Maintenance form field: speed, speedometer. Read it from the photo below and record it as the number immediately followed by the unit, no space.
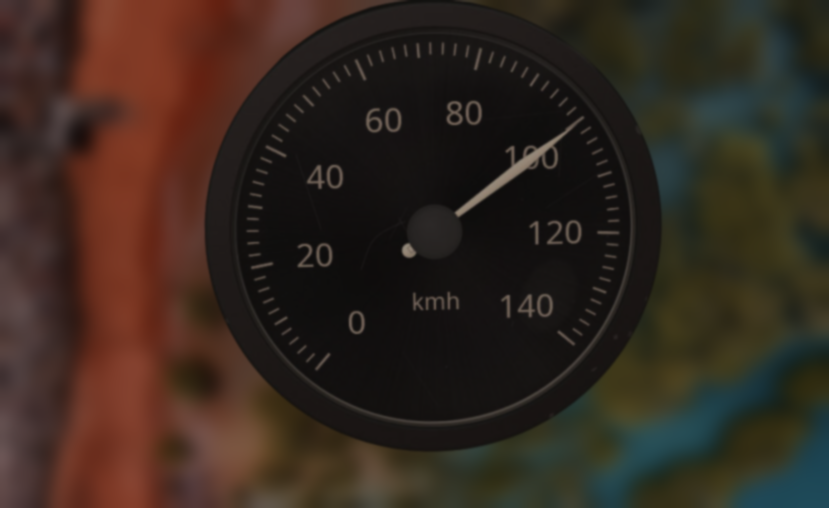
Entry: 100km/h
